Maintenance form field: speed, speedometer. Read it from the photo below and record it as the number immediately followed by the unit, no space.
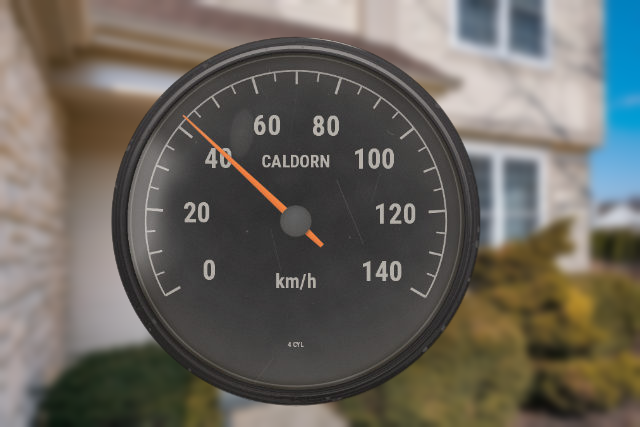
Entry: 42.5km/h
